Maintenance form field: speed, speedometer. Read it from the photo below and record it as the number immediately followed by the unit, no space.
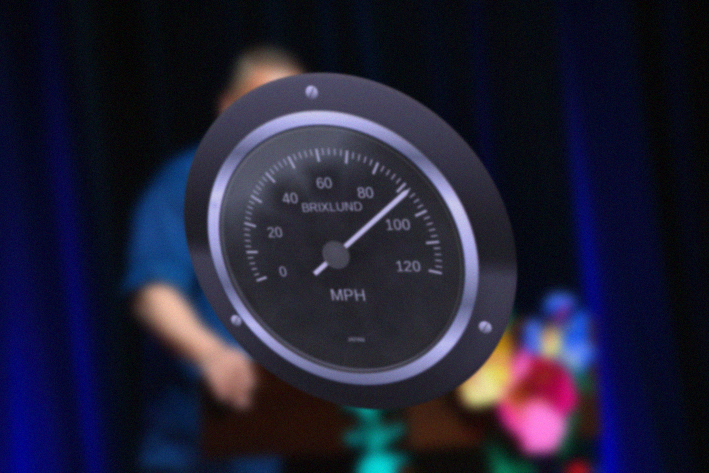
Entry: 92mph
